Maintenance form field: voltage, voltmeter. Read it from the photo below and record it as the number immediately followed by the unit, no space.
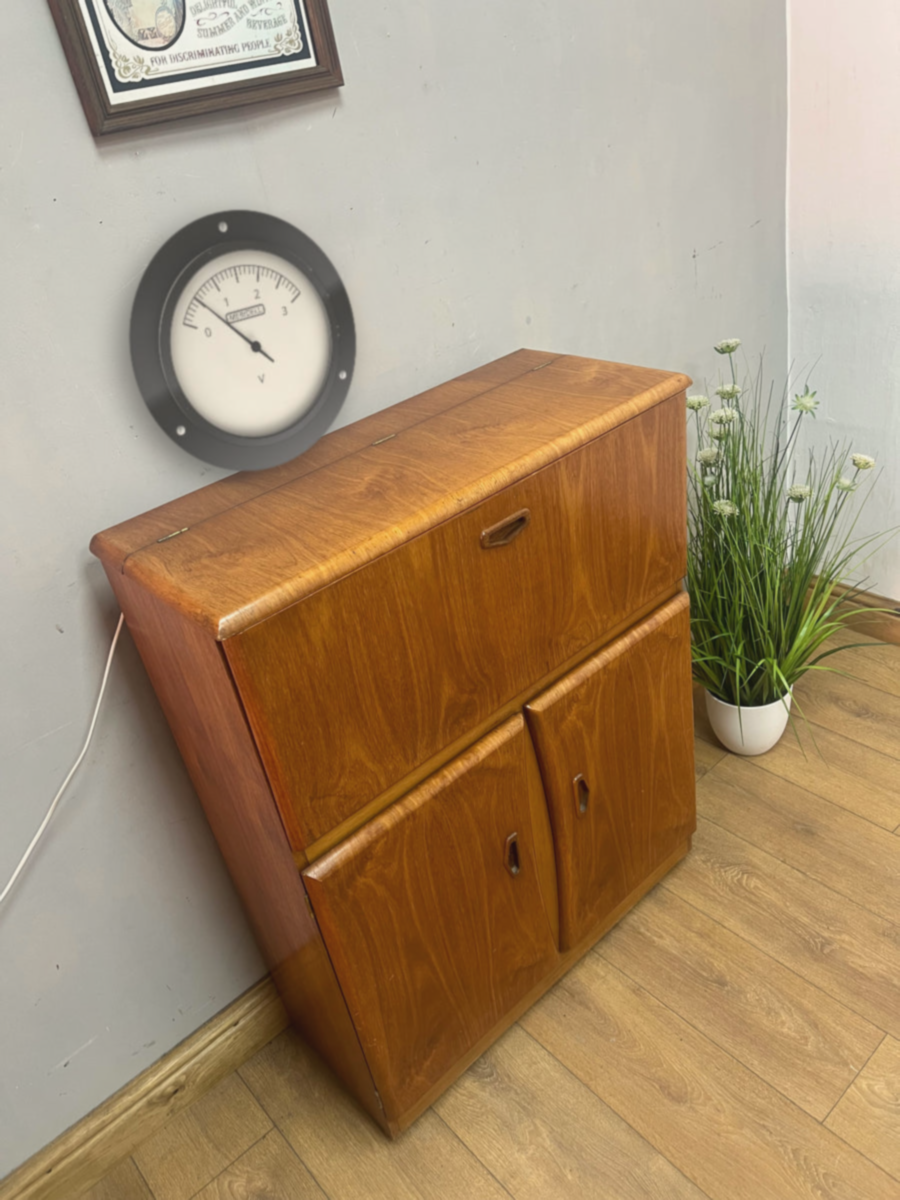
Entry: 0.5V
